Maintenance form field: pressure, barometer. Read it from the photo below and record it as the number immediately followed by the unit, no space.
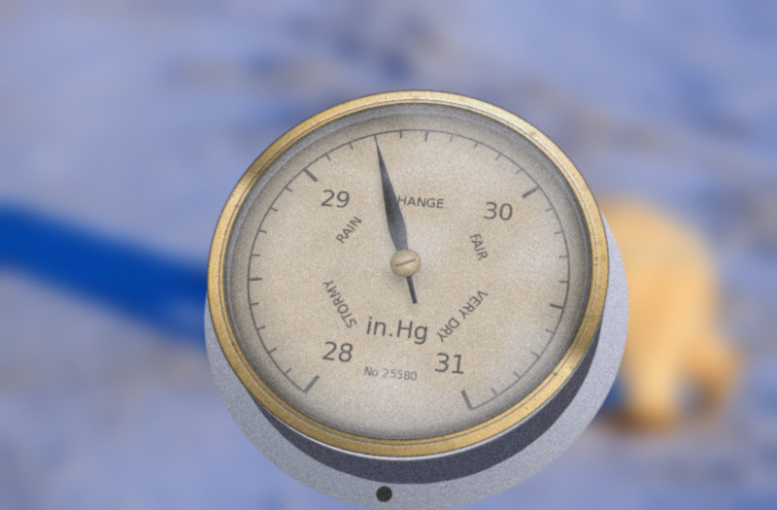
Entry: 29.3inHg
